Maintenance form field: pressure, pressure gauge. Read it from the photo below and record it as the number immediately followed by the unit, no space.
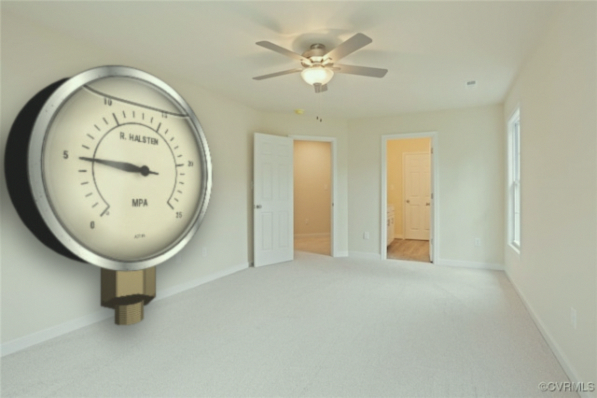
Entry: 5MPa
